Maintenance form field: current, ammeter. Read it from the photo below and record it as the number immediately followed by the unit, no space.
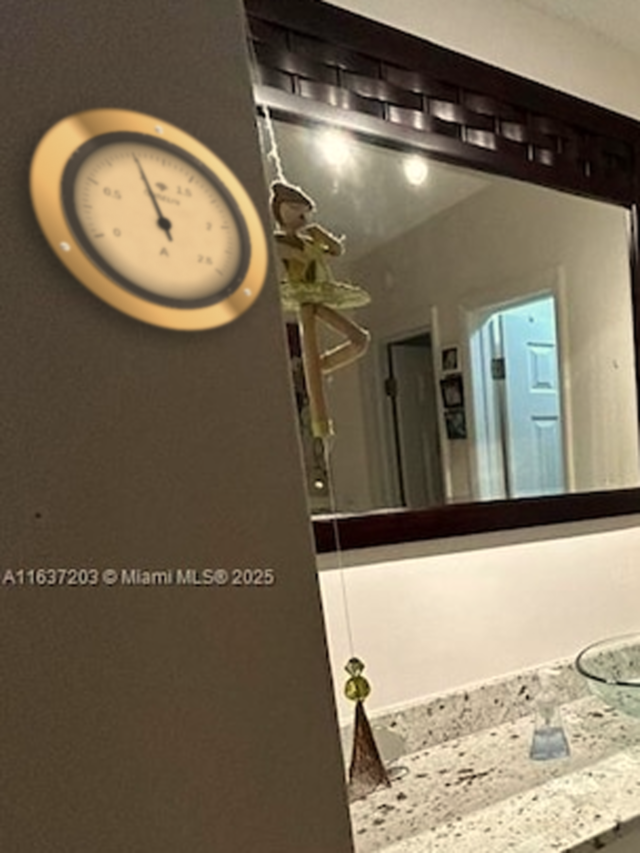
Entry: 1A
